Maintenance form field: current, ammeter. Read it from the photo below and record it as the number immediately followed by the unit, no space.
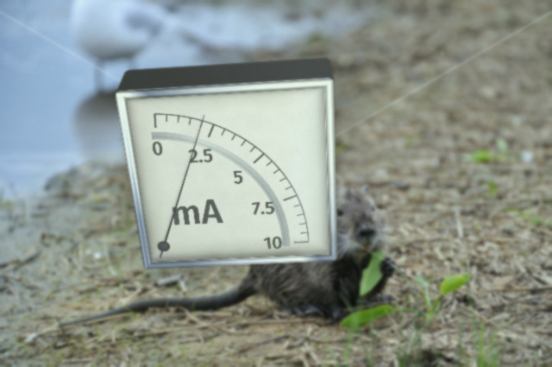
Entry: 2mA
